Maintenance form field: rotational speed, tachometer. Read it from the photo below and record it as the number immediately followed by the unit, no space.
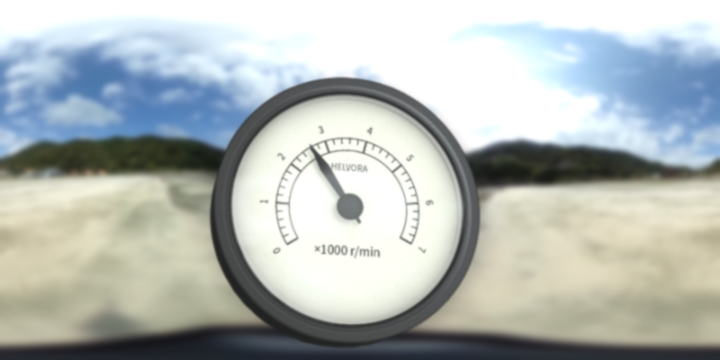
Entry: 2600rpm
